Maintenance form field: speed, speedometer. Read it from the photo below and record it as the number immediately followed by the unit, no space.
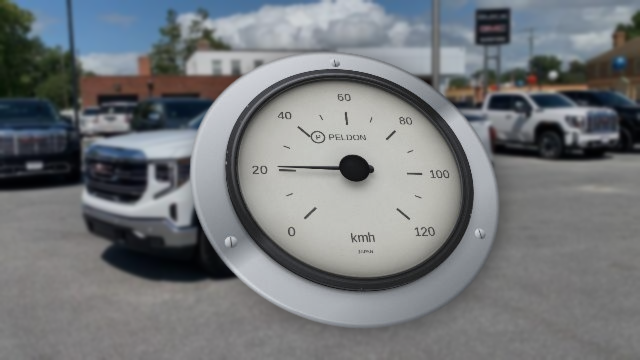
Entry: 20km/h
